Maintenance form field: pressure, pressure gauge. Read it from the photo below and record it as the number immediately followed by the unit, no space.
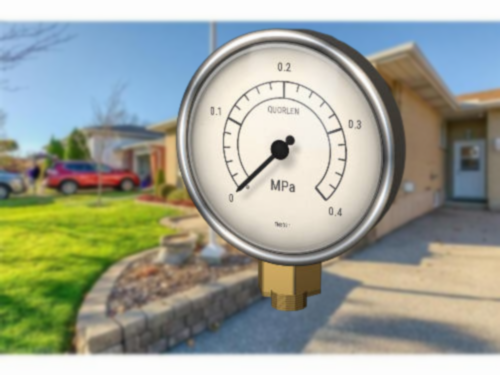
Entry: 0MPa
